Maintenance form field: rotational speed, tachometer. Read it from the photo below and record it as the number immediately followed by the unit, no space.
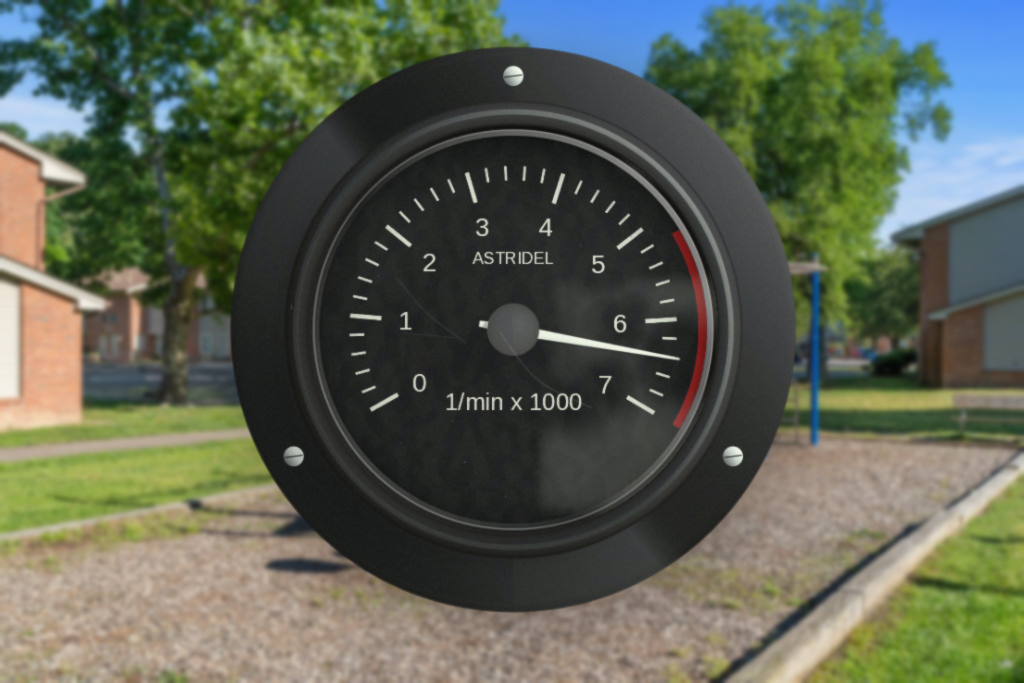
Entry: 6400rpm
